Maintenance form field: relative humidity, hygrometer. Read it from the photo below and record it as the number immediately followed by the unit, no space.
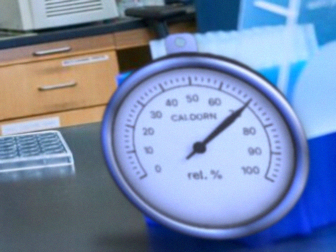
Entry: 70%
